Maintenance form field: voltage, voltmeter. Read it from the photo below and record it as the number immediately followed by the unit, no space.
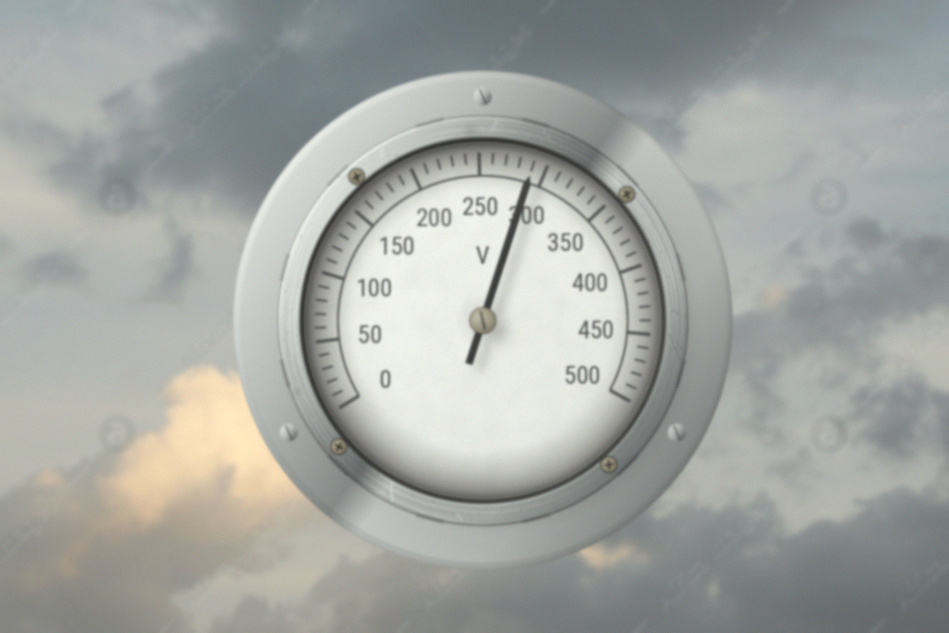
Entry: 290V
